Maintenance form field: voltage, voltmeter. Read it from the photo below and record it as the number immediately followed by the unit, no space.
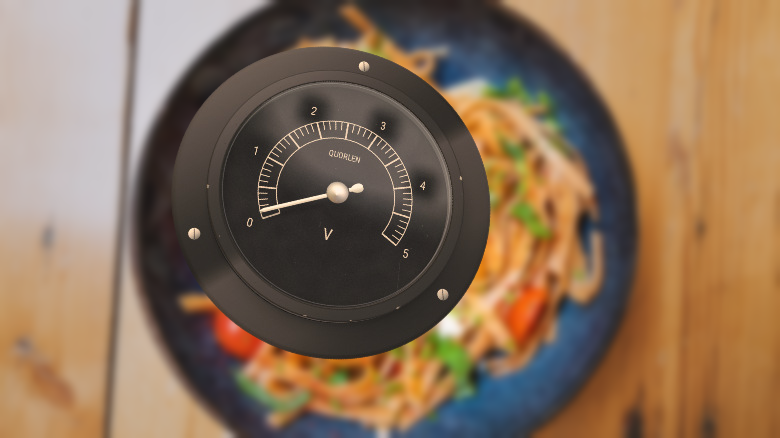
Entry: 0.1V
